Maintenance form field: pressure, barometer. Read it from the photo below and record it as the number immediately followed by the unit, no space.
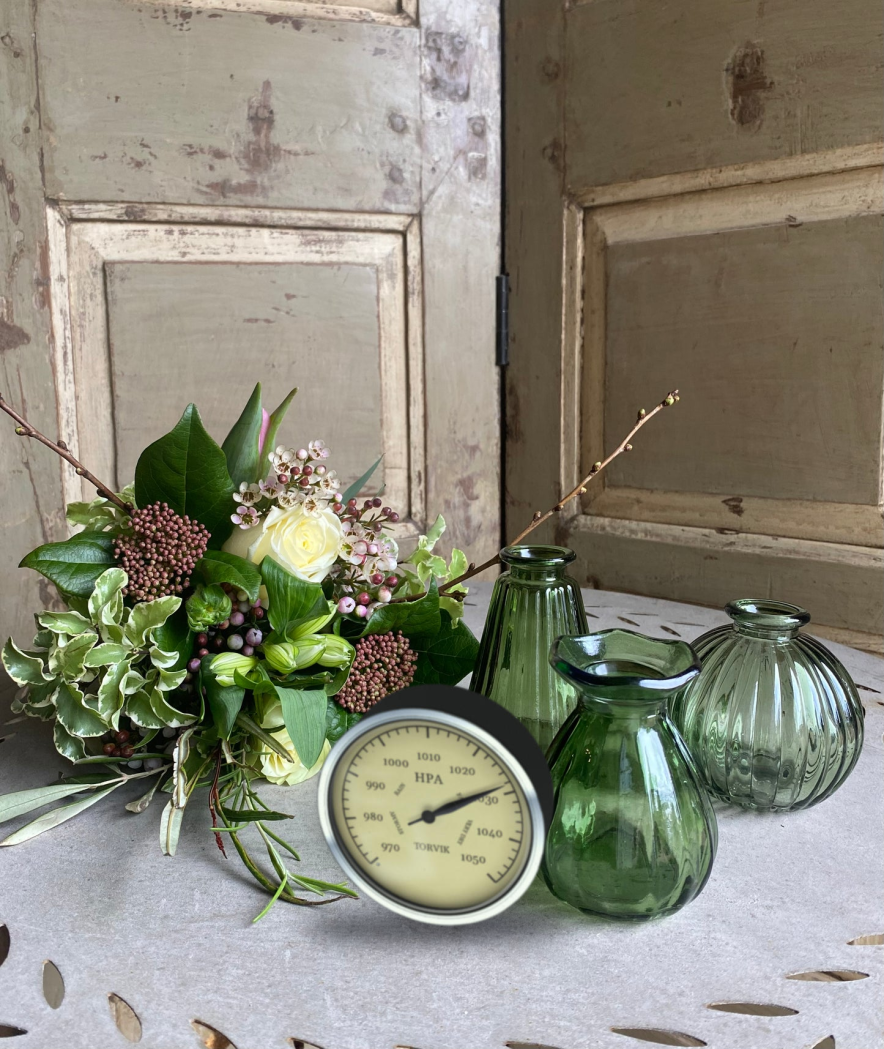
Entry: 1028hPa
